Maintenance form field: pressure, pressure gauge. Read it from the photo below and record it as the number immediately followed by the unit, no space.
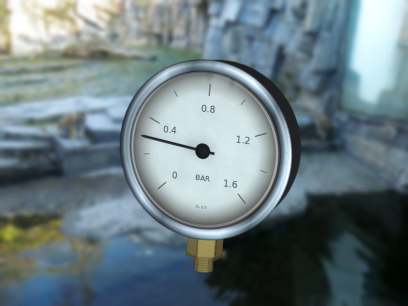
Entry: 0.3bar
